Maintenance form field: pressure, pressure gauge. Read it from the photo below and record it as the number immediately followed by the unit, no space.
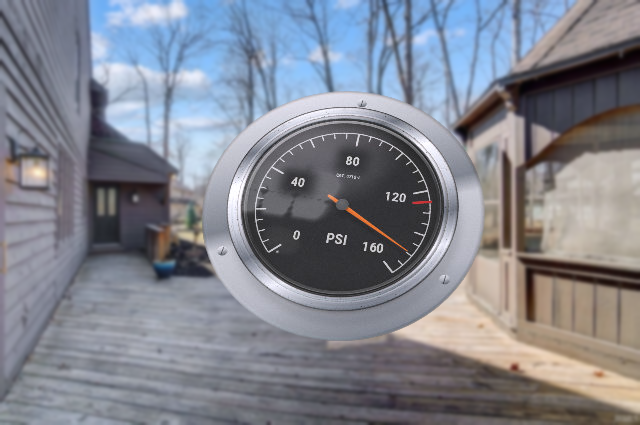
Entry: 150psi
